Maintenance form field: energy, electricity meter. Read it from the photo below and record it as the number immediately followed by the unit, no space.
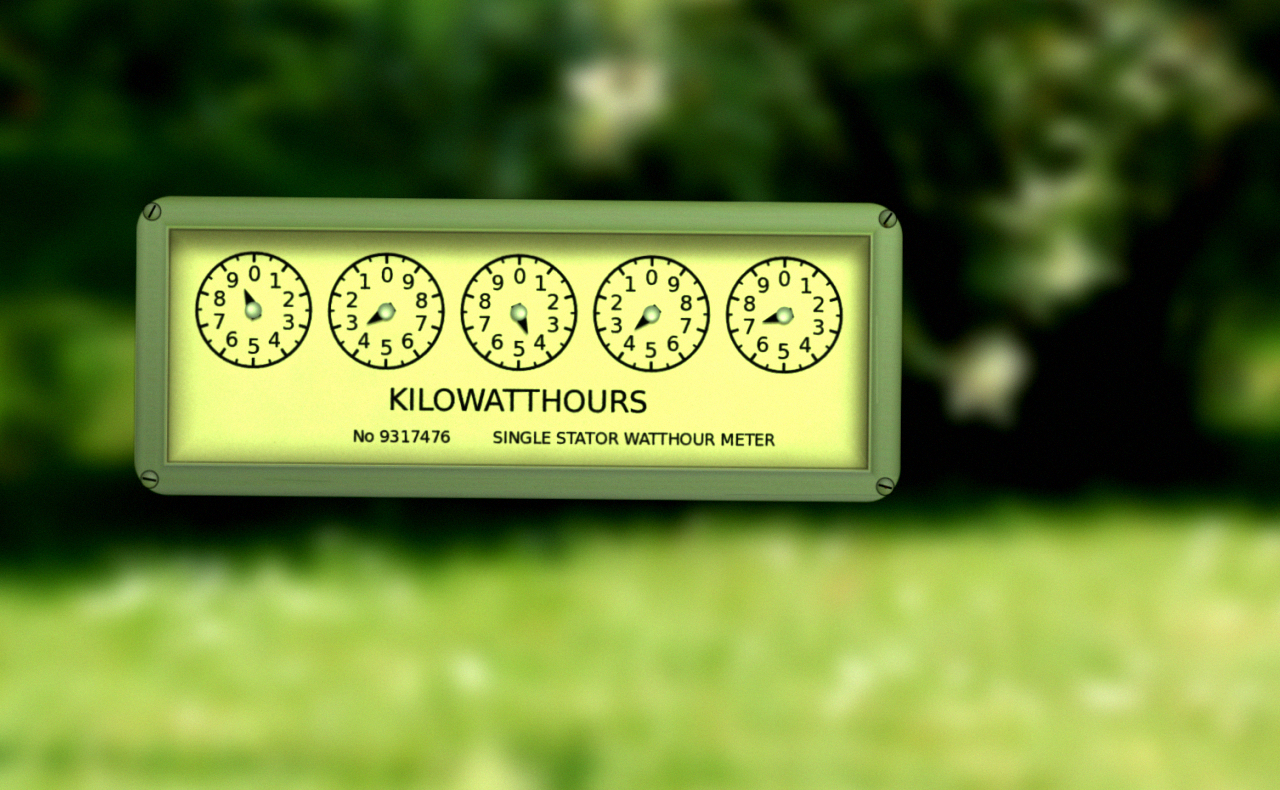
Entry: 93437kWh
